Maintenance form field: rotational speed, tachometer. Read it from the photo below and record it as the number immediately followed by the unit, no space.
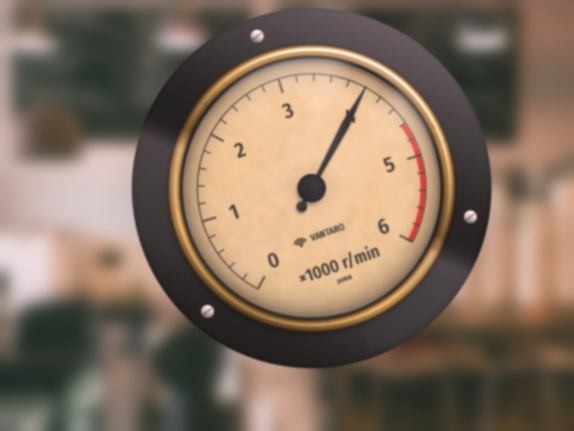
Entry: 4000rpm
